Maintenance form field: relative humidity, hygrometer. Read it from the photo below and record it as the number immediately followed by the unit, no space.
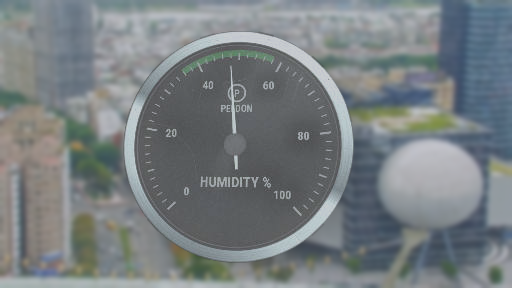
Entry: 48%
